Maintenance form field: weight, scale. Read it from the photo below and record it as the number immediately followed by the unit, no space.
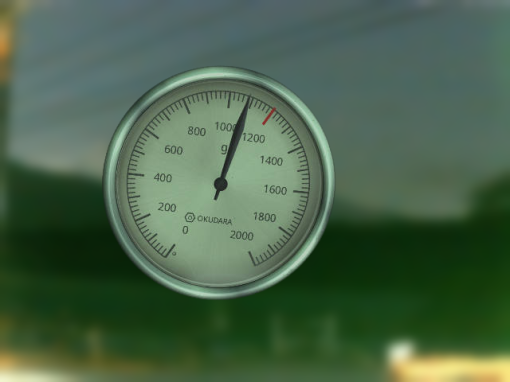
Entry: 1080g
